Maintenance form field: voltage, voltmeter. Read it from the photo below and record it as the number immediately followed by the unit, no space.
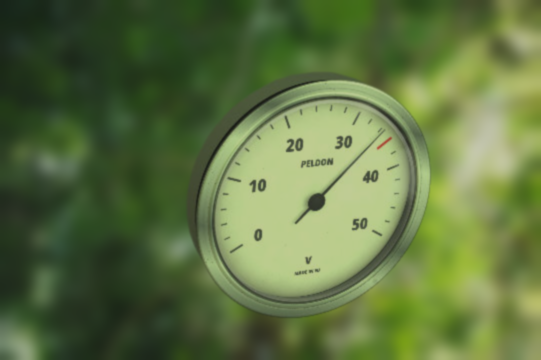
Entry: 34V
